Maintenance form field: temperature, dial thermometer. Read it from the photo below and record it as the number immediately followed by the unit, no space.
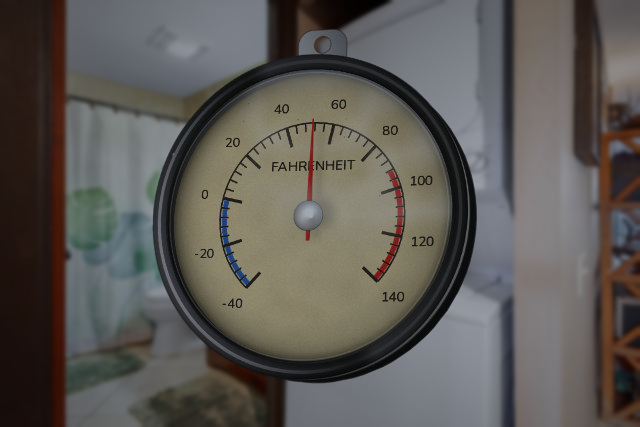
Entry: 52°F
